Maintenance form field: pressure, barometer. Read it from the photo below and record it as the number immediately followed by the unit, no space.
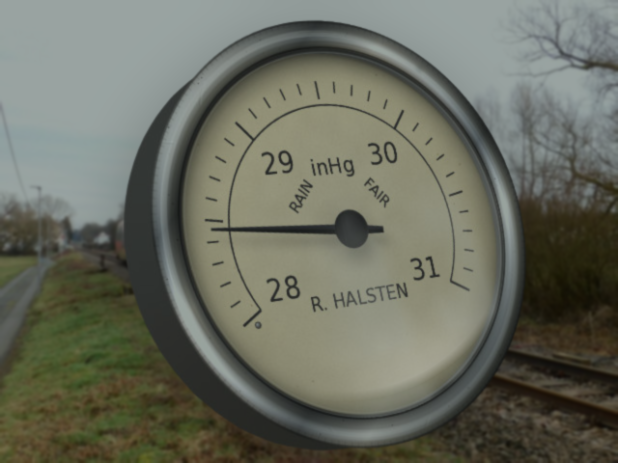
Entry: 28.45inHg
